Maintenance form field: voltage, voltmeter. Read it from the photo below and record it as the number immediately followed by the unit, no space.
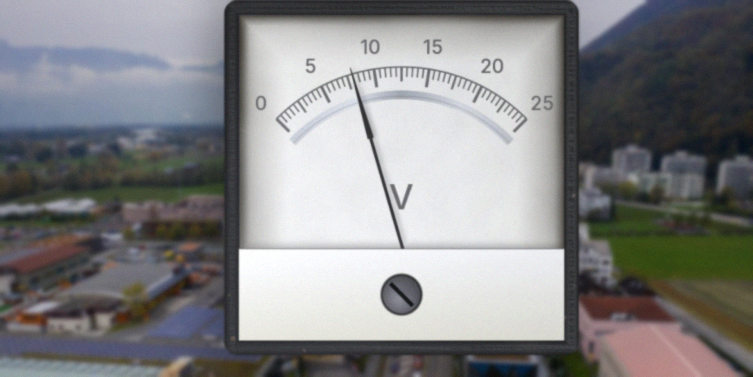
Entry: 8V
